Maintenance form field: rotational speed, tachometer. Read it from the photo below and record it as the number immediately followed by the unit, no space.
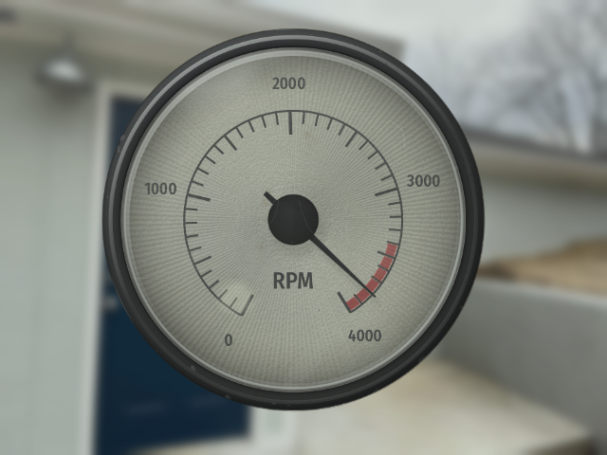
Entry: 3800rpm
